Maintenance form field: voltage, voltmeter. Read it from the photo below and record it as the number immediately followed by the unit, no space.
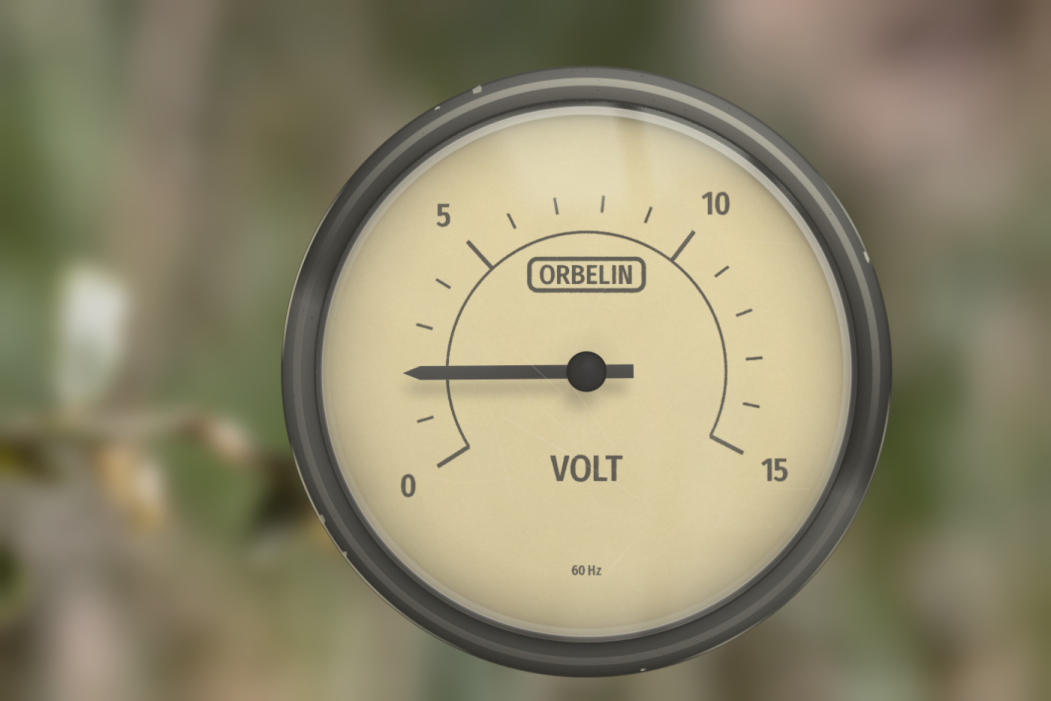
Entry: 2V
